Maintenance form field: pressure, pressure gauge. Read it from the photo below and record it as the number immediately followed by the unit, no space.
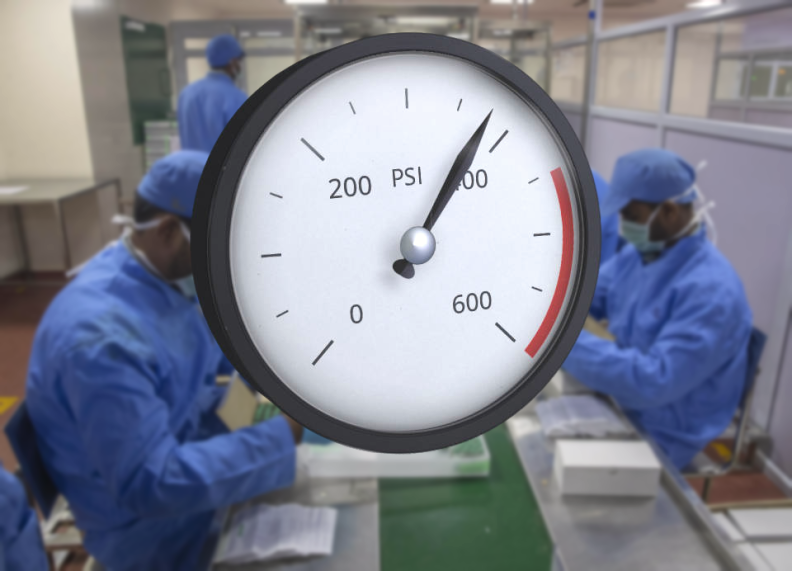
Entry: 375psi
